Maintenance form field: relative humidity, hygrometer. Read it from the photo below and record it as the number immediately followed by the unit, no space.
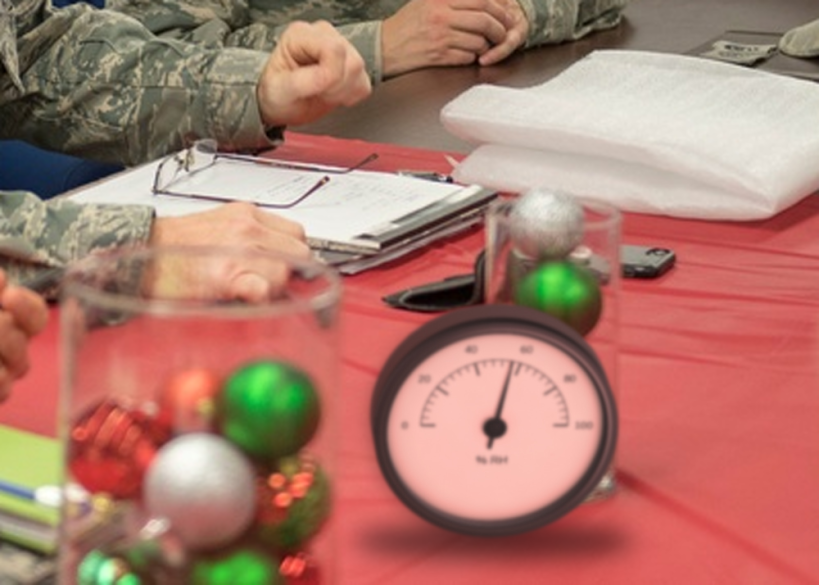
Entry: 56%
